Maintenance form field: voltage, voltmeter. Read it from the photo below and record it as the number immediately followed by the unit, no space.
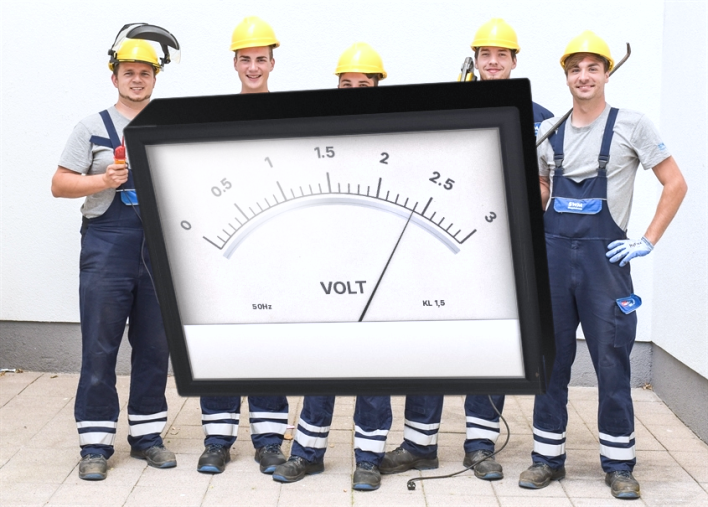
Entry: 2.4V
